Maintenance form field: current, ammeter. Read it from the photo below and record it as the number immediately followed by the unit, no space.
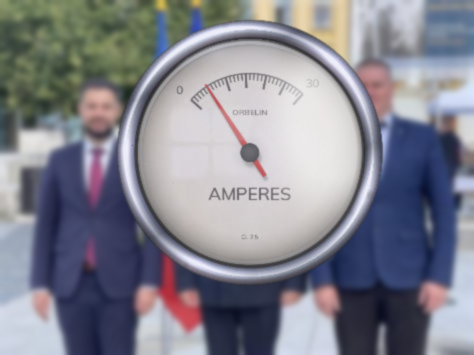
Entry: 5A
